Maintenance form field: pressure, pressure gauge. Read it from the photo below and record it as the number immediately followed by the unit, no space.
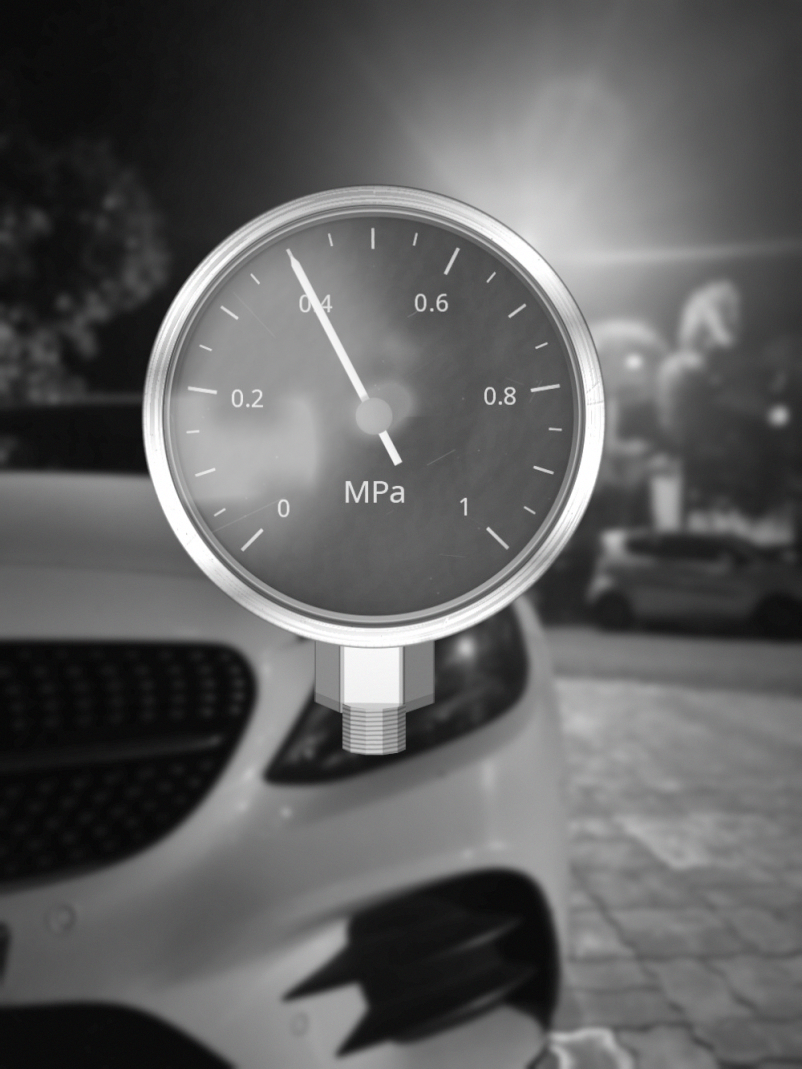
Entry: 0.4MPa
